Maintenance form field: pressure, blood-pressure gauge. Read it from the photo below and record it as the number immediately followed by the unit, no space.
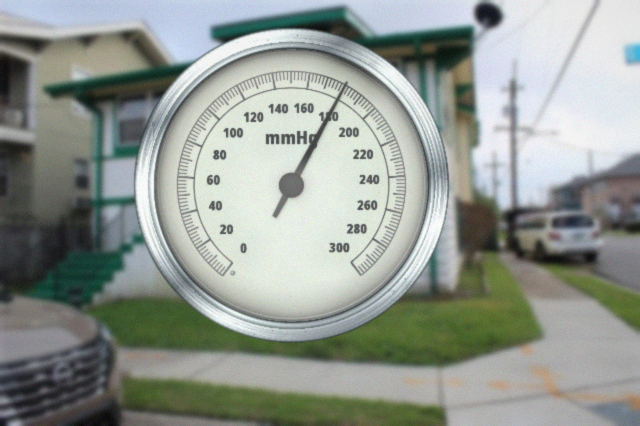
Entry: 180mmHg
